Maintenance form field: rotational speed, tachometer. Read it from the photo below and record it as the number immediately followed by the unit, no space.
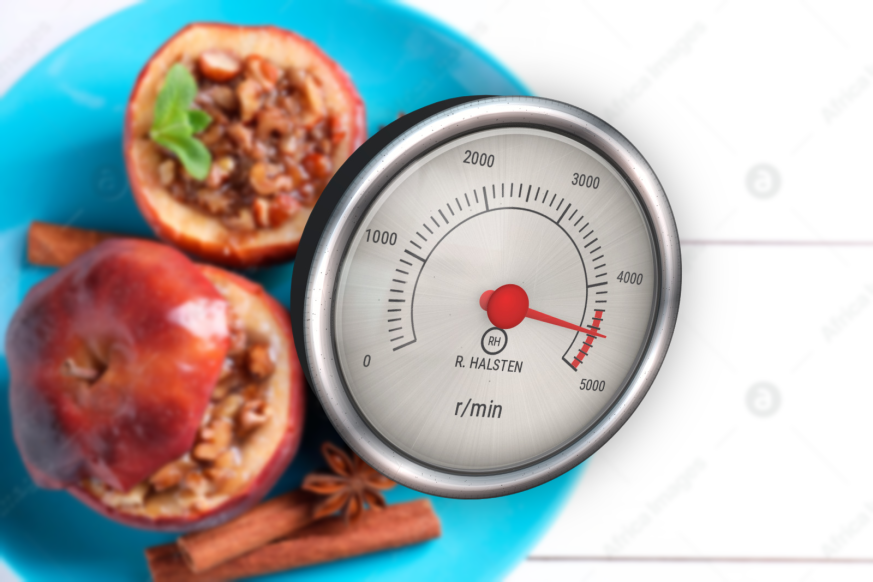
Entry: 4550rpm
